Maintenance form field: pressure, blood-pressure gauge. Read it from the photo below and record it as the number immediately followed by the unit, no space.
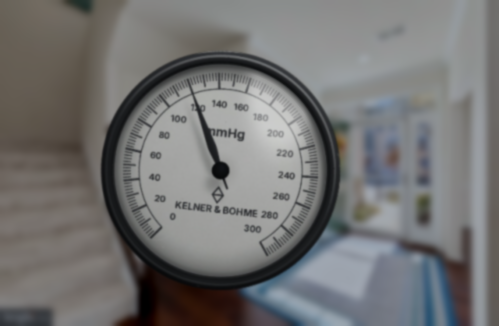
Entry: 120mmHg
